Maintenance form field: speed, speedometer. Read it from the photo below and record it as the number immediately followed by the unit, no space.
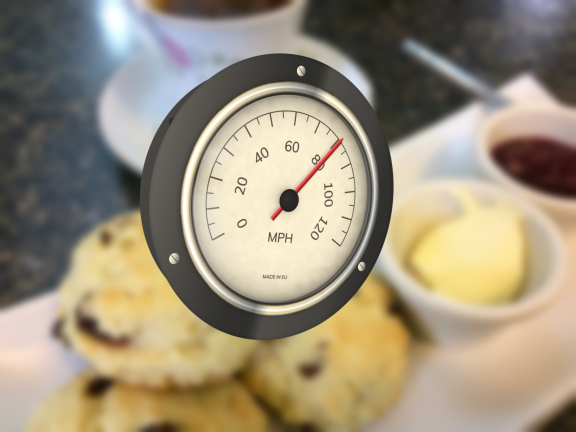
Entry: 80mph
